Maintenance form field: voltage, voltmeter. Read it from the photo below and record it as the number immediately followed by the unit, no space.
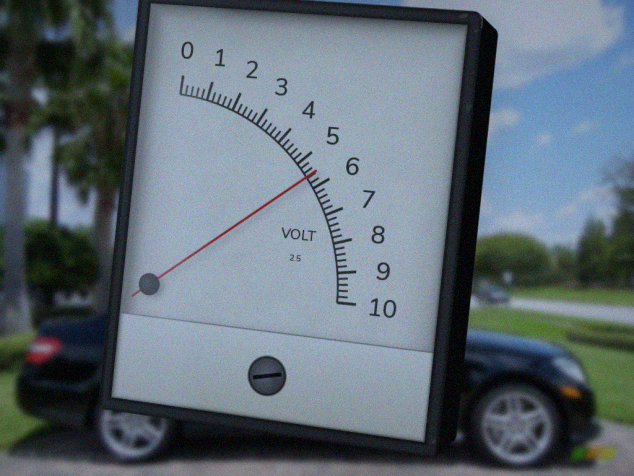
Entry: 5.6V
